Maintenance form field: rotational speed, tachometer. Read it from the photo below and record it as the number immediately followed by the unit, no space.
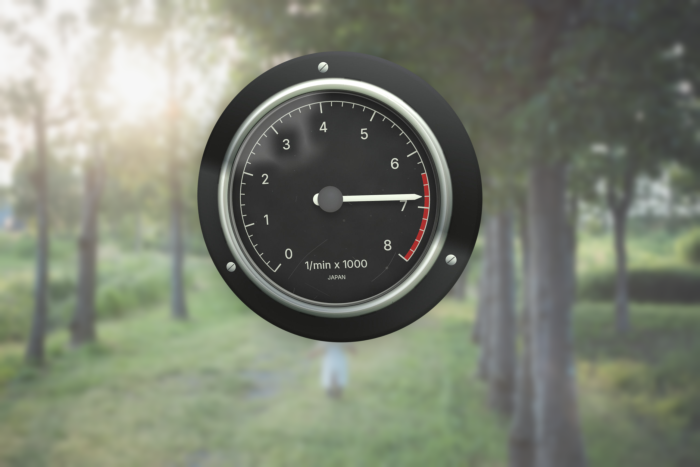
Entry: 6800rpm
